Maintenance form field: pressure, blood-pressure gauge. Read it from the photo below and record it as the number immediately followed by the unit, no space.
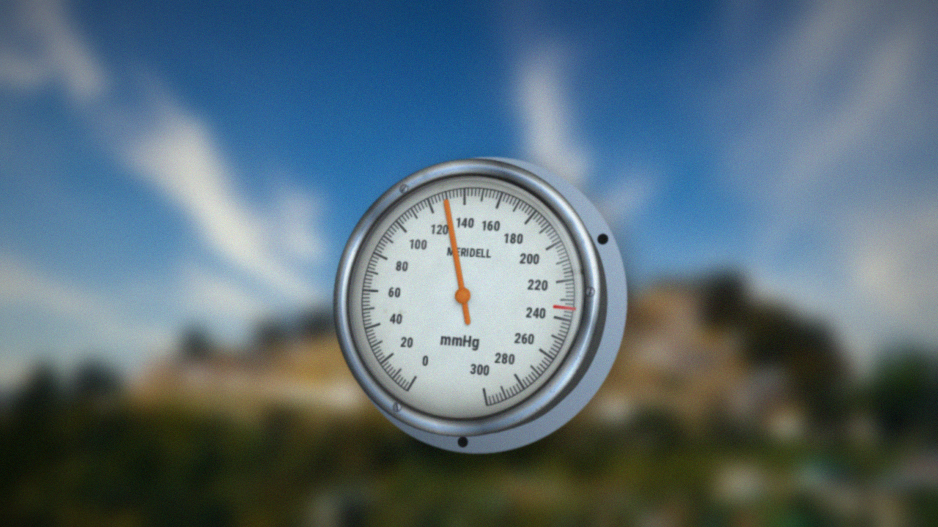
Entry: 130mmHg
